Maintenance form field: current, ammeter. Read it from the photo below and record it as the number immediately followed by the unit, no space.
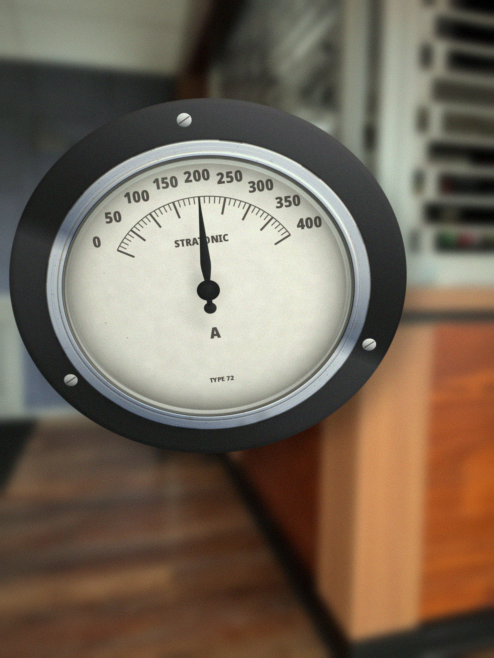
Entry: 200A
